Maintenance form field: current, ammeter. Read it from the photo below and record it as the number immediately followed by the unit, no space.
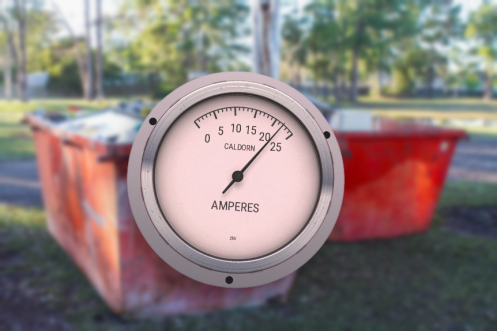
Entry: 22A
